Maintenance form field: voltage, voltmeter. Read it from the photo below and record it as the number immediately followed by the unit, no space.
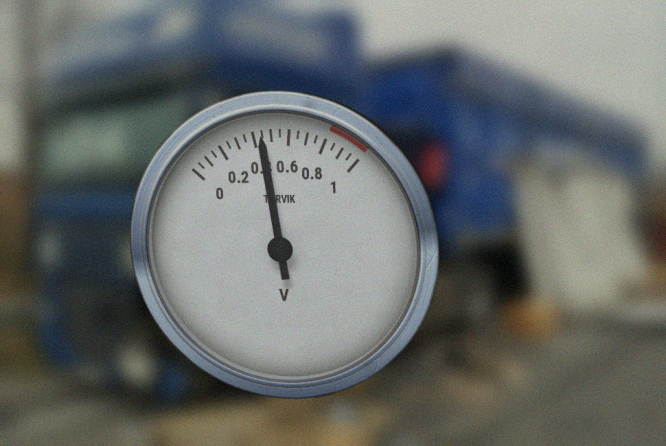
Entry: 0.45V
